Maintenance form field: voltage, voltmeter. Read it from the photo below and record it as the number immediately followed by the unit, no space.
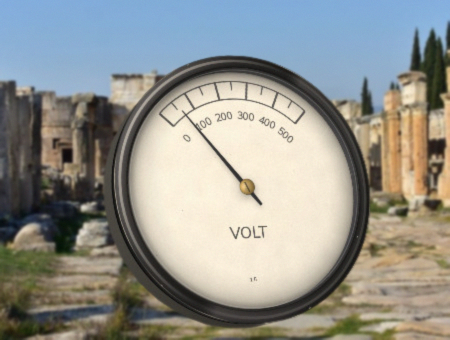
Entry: 50V
